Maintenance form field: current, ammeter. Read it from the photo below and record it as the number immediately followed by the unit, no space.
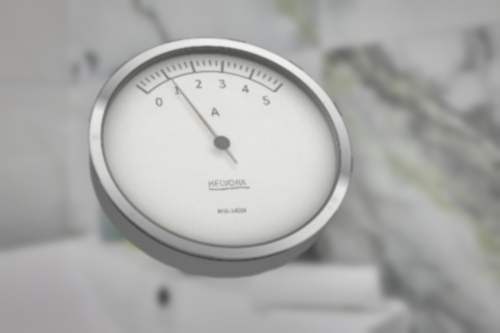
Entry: 1A
